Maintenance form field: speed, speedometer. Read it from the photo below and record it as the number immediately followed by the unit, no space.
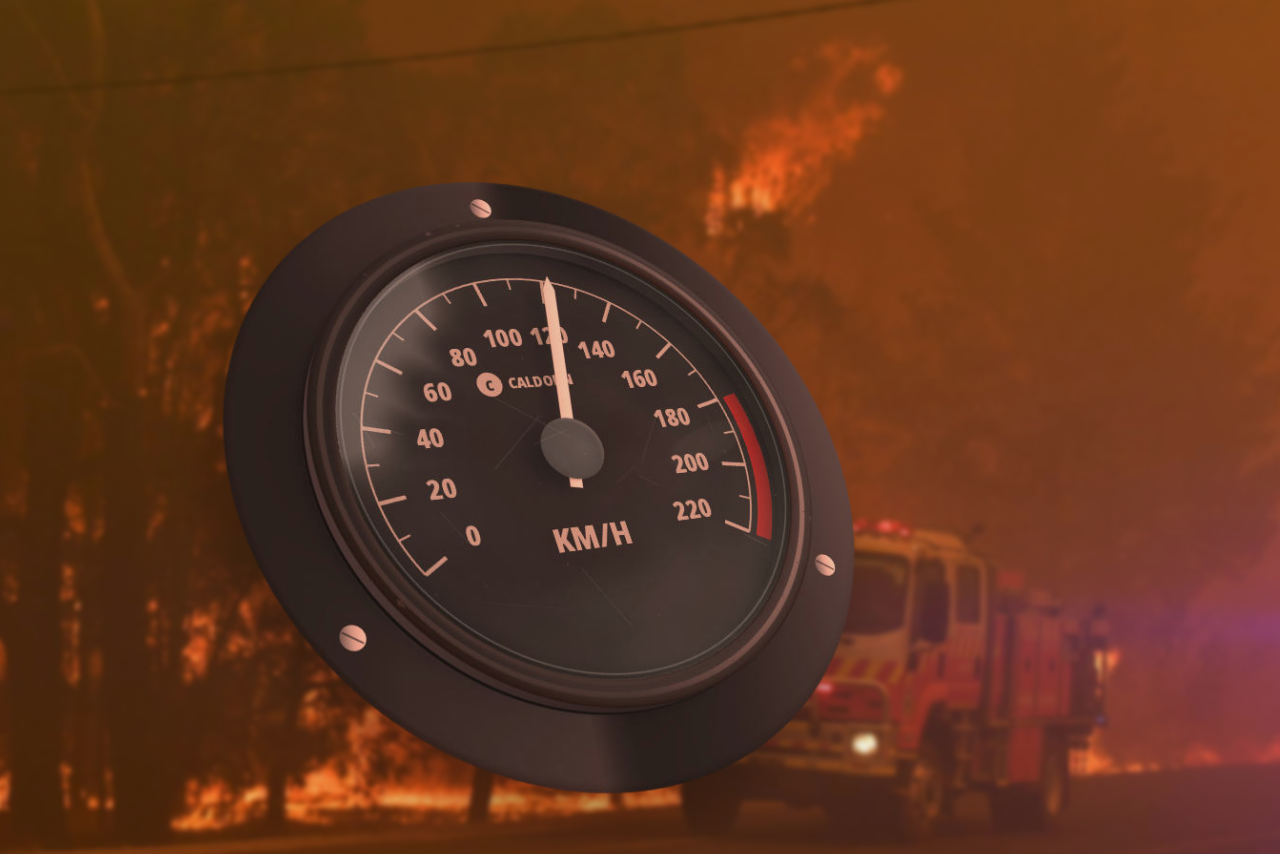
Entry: 120km/h
